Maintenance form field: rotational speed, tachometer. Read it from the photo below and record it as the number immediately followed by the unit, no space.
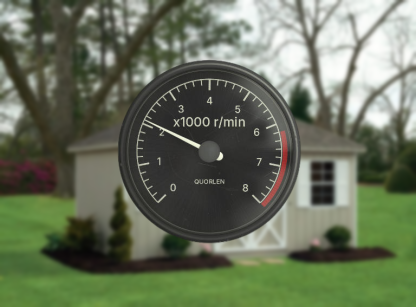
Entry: 2100rpm
